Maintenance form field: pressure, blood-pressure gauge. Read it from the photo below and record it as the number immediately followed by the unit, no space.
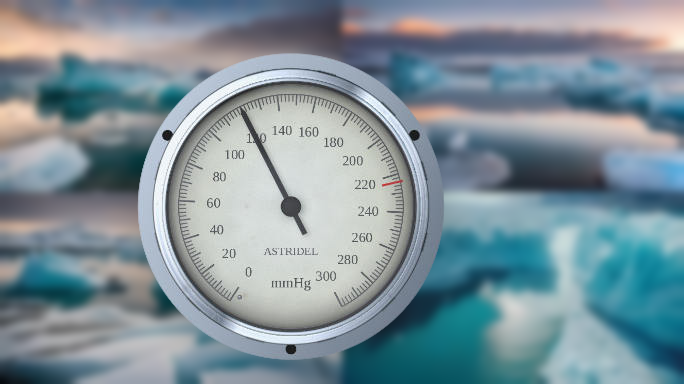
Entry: 120mmHg
